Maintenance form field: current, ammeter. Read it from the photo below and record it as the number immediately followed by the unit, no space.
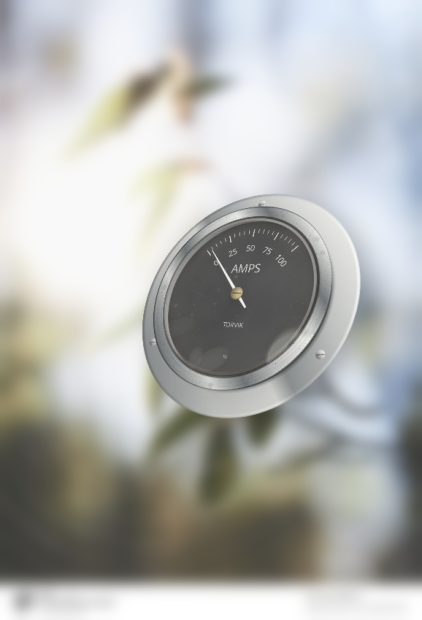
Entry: 5A
